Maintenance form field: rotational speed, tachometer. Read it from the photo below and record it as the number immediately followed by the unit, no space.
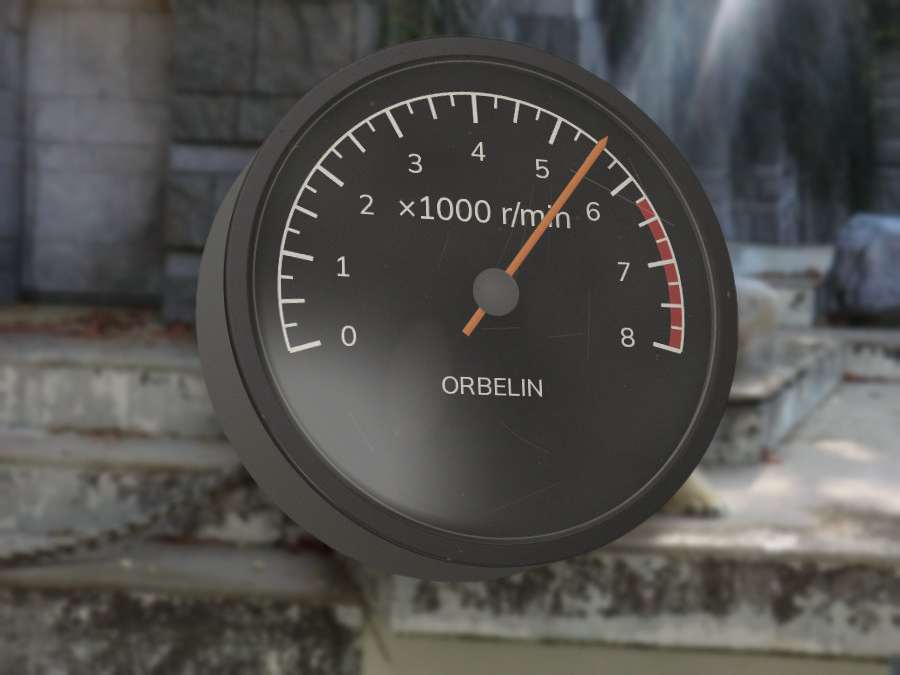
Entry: 5500rpm
